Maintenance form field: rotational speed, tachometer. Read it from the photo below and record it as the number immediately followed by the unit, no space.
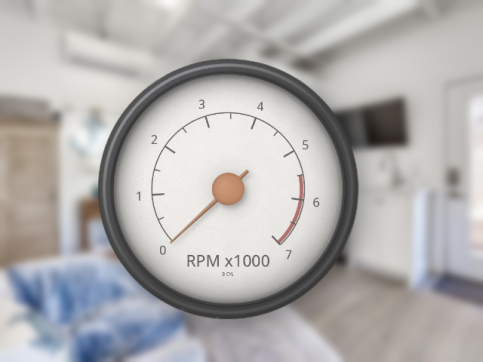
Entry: 0rpm
